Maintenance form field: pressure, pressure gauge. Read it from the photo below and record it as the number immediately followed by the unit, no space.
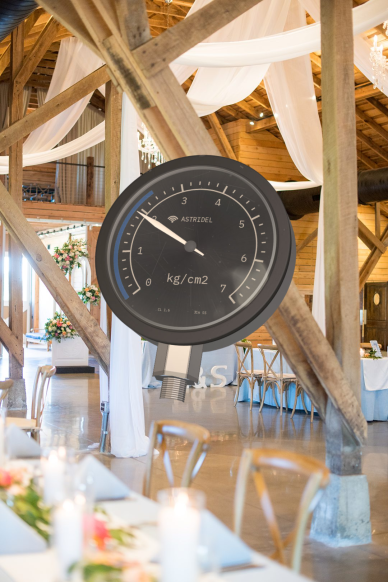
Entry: 1.9kg/cm²
